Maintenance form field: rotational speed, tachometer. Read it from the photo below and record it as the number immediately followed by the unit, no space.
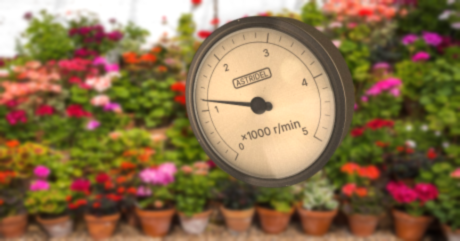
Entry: 1200rpm
